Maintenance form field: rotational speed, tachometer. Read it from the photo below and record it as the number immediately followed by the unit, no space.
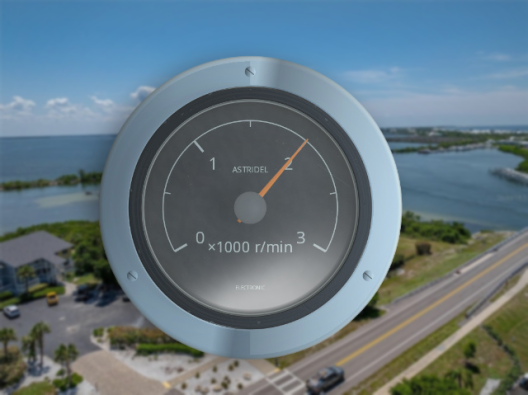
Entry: 2000rpm
